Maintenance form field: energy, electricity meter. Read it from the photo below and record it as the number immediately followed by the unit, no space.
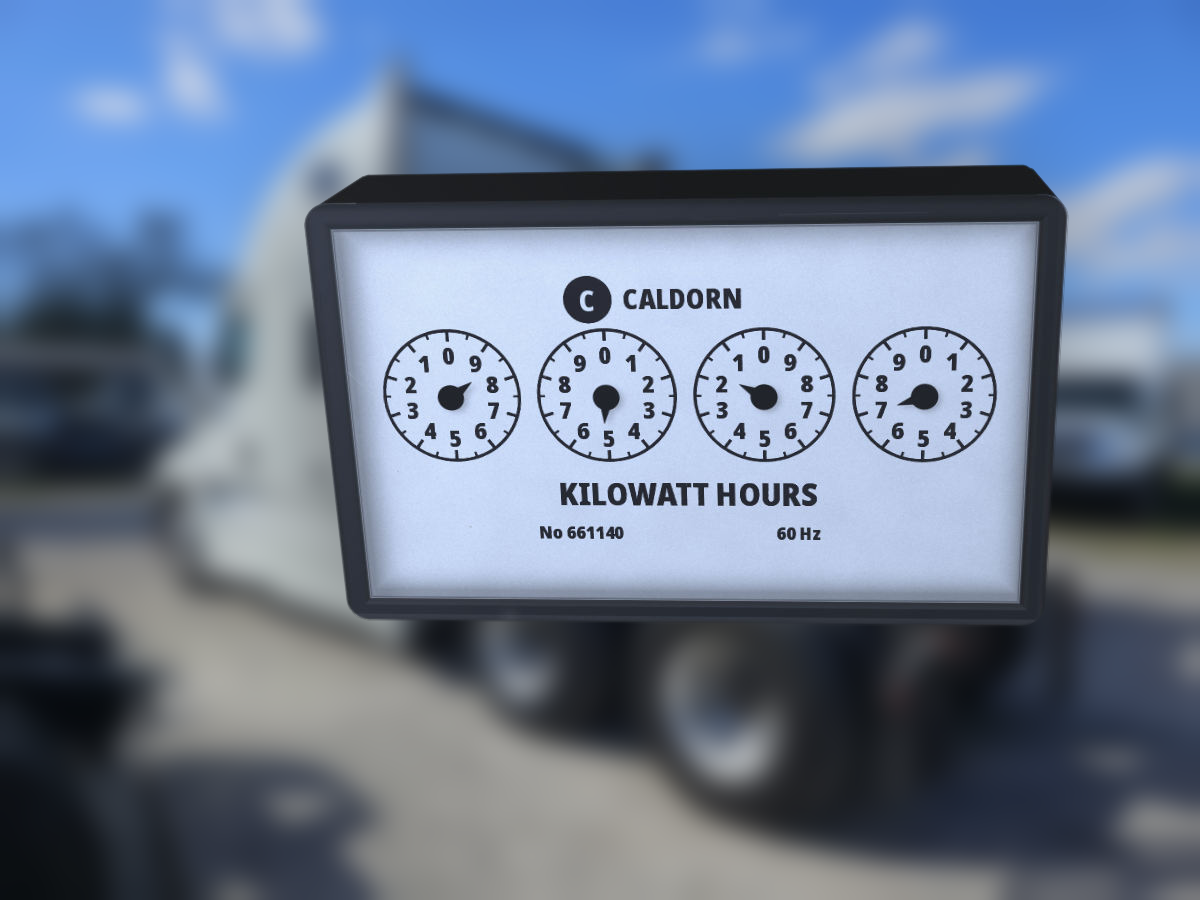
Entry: 8517kWh
